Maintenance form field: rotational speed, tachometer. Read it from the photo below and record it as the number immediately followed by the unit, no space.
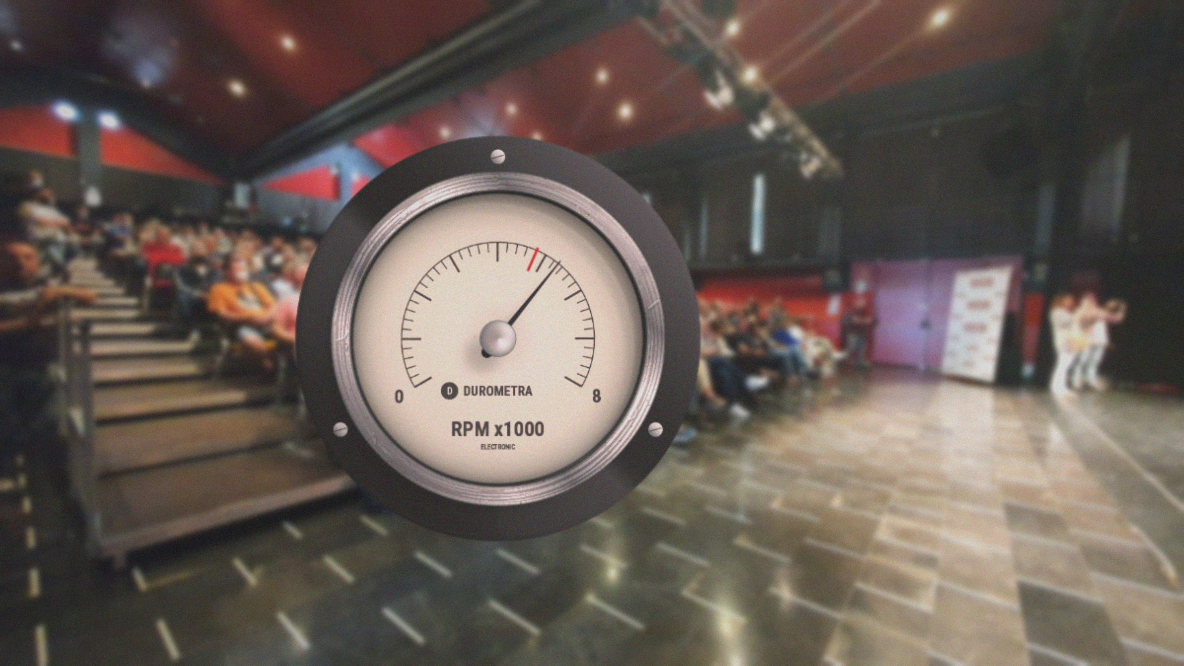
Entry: 5300rpm
